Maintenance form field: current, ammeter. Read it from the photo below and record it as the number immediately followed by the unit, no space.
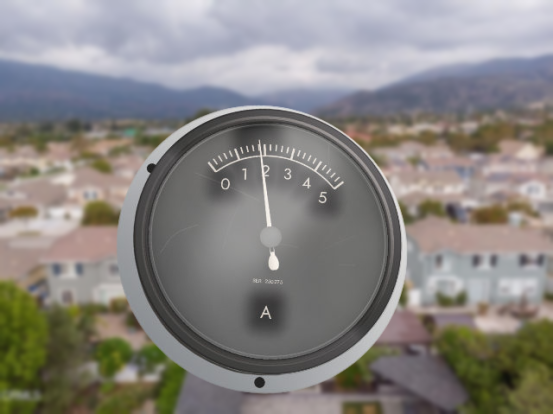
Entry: 1.8A
